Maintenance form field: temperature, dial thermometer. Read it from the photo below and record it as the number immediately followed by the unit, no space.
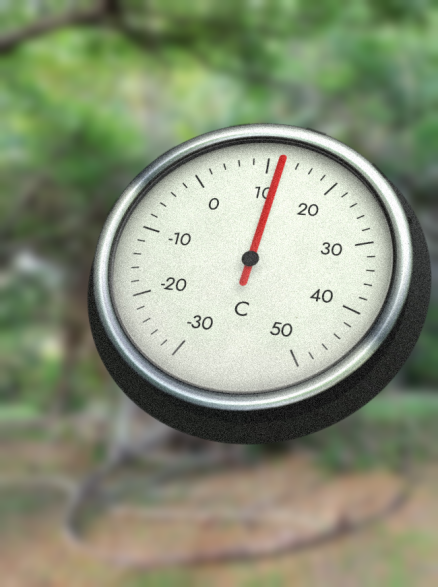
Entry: 12°C
